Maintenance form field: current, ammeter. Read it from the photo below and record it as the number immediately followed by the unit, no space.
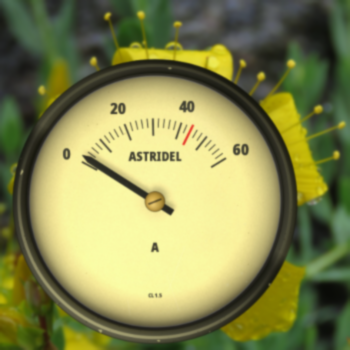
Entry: 2A
